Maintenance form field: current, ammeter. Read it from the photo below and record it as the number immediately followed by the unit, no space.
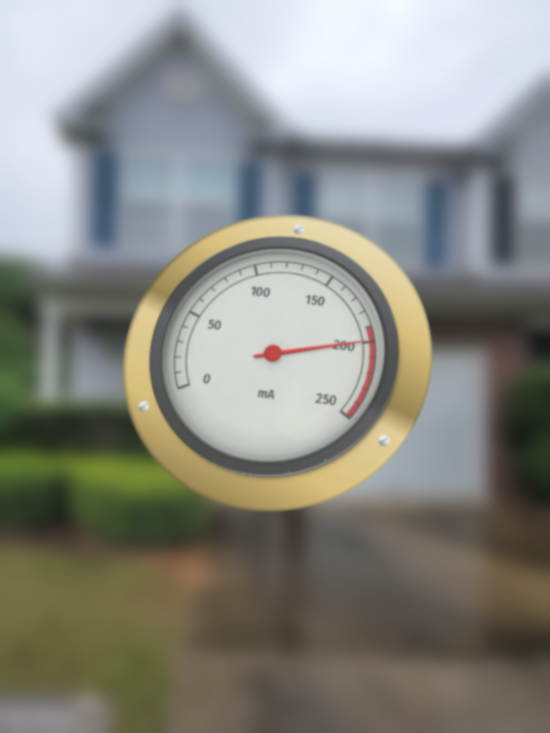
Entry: 200mA
